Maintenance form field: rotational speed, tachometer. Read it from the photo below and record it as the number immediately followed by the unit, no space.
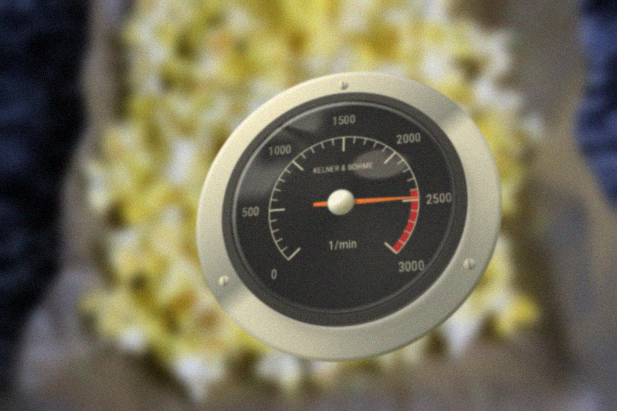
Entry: 2500rpm
